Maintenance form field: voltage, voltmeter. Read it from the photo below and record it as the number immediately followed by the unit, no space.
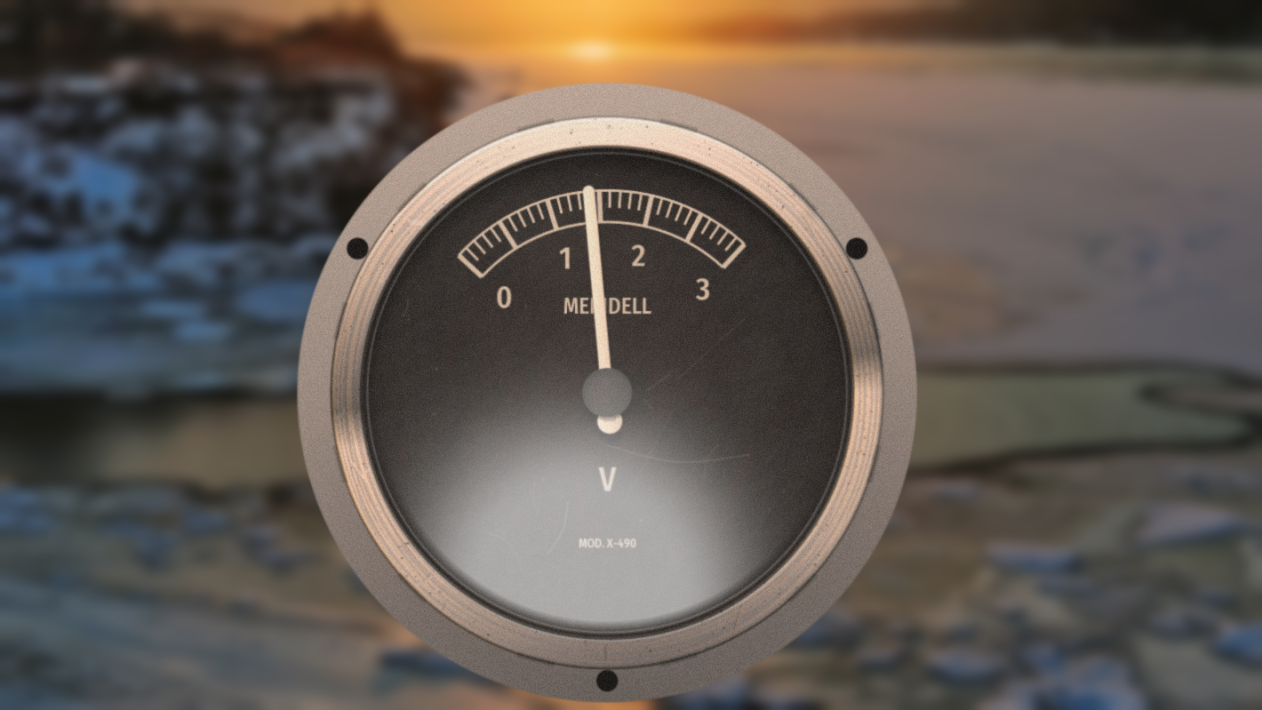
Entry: 1.4V
